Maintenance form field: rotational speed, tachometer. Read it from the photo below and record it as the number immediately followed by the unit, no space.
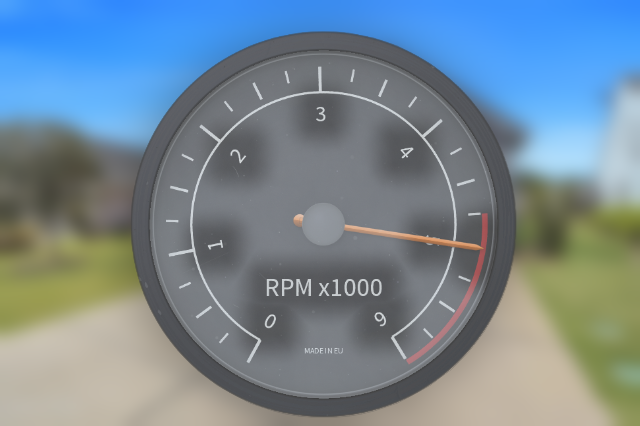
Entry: 5000rpm
